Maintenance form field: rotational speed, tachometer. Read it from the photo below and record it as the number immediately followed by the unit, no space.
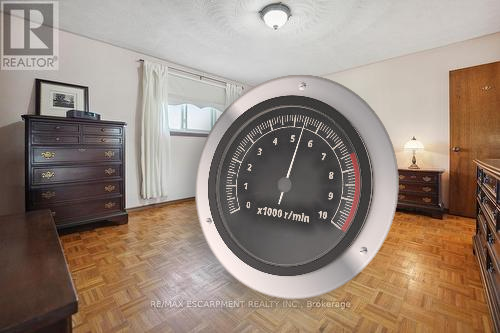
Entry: 5500rpm
